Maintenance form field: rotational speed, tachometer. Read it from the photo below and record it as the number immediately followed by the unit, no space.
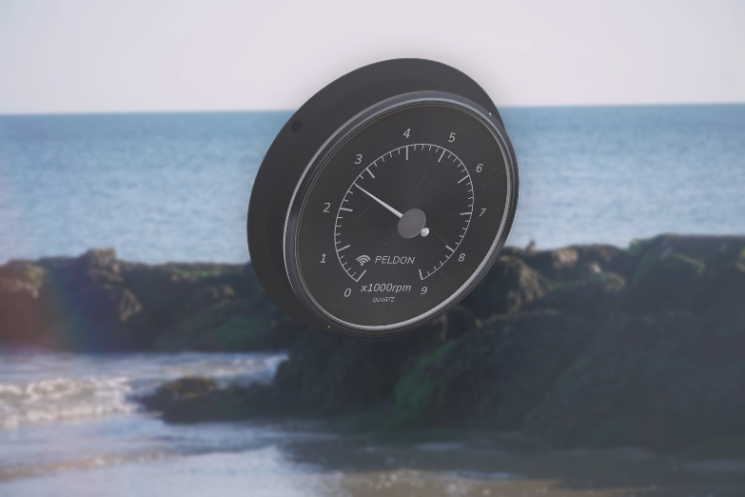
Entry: 2600rpm
